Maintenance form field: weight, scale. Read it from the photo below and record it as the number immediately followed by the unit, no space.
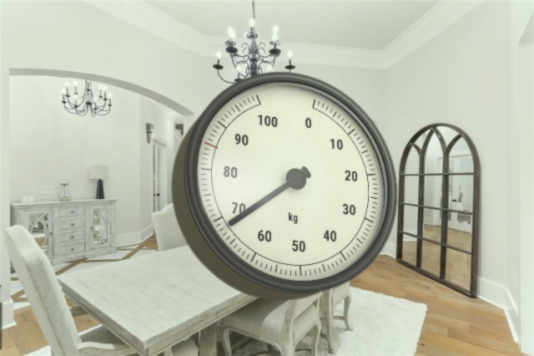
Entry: 68kg
